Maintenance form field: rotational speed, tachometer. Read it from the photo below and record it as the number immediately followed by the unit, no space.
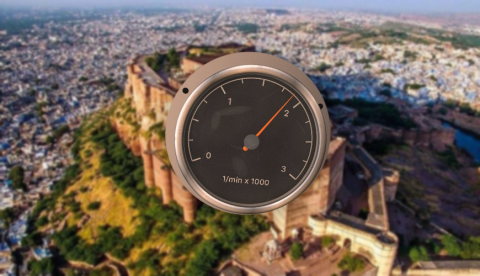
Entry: 1875rpm
